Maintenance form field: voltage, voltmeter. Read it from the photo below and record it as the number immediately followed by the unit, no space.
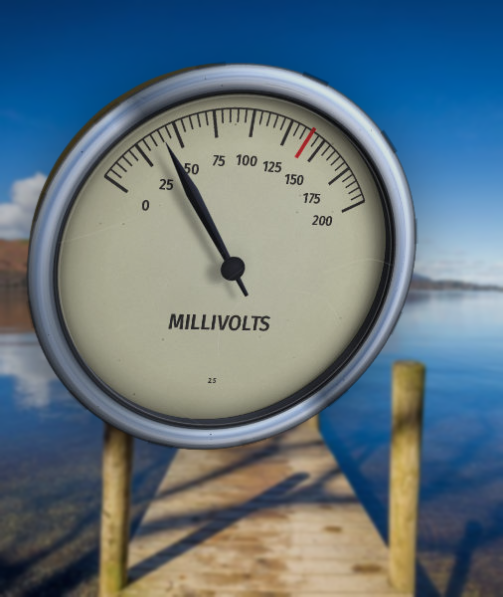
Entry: 40mV
